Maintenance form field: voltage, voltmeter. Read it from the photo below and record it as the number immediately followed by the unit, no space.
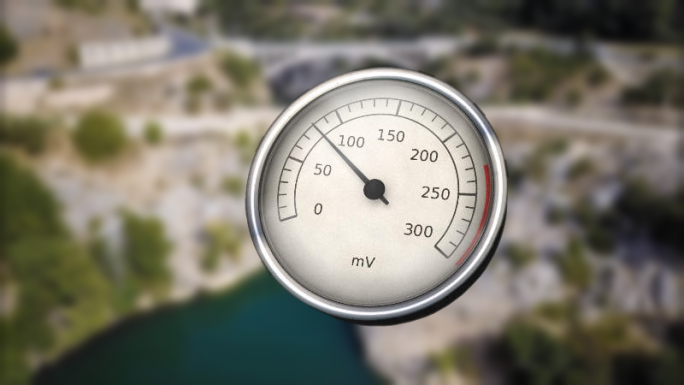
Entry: 80mV
